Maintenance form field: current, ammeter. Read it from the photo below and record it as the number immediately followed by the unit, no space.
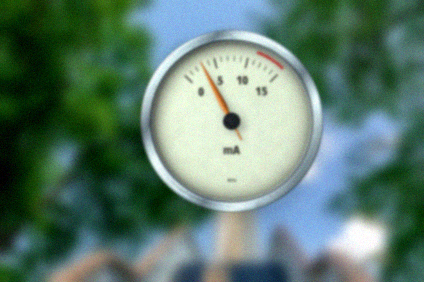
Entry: 3mA
